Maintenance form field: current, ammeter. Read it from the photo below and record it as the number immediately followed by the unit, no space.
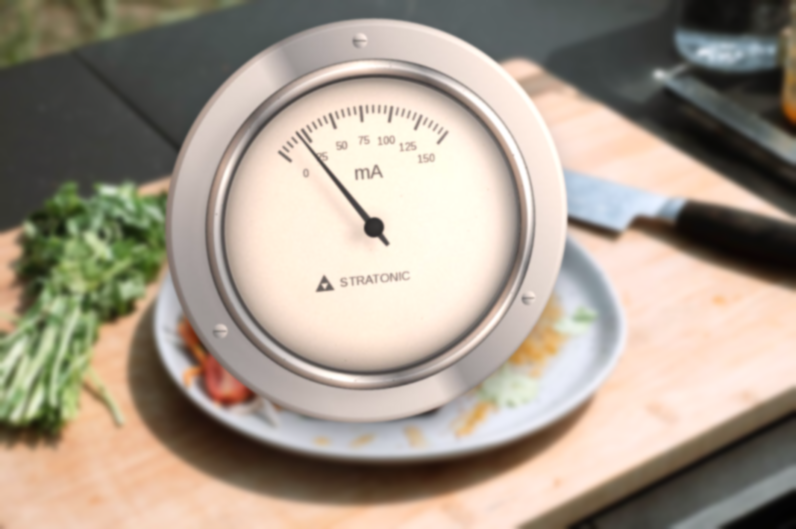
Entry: 20mA
